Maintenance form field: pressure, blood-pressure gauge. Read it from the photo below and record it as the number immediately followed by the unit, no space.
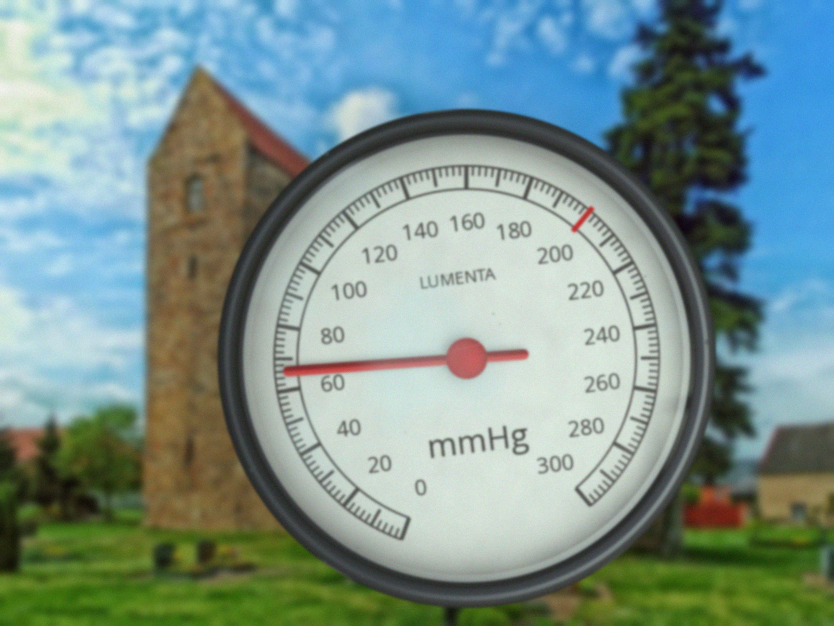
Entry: 66mmHg
